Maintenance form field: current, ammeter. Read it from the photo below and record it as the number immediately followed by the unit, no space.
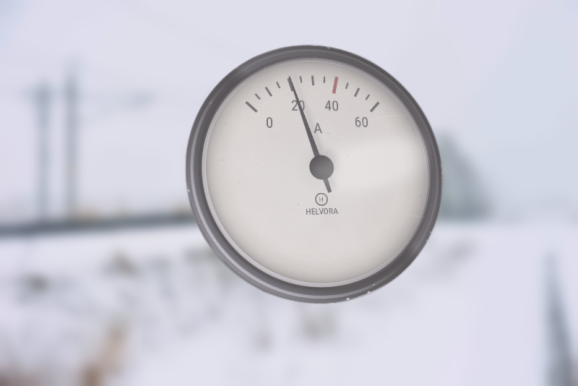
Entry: 20A
